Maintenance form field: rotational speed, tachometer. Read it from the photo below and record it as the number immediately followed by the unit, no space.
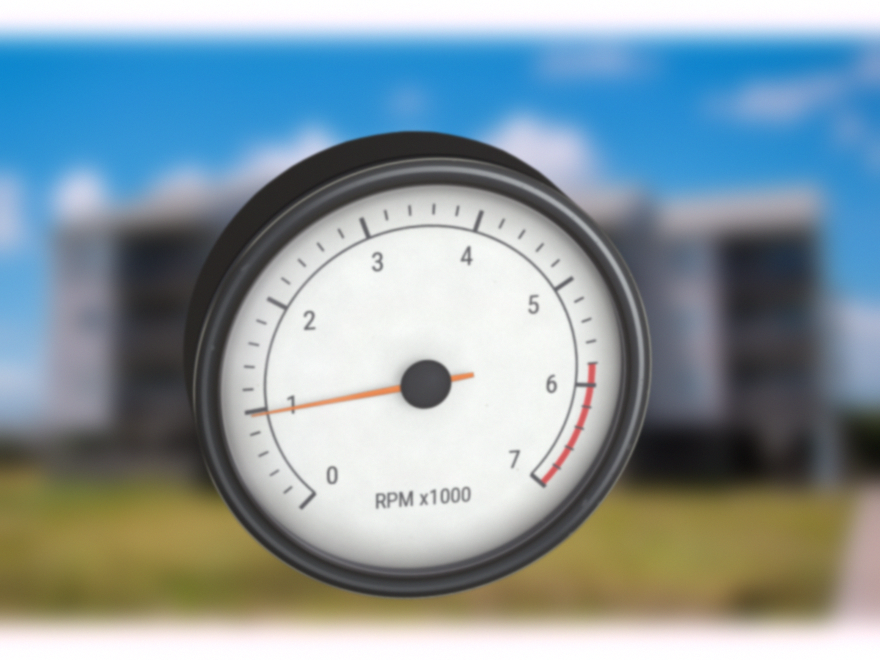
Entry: 1000rpm
